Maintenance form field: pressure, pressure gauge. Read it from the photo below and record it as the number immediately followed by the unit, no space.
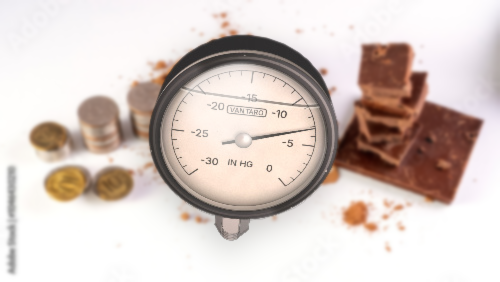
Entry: -7inHg
